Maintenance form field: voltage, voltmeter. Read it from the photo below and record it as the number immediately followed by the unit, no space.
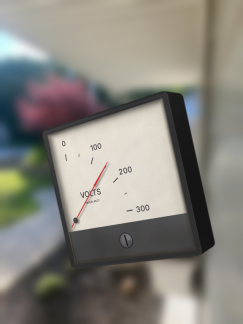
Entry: 150V
